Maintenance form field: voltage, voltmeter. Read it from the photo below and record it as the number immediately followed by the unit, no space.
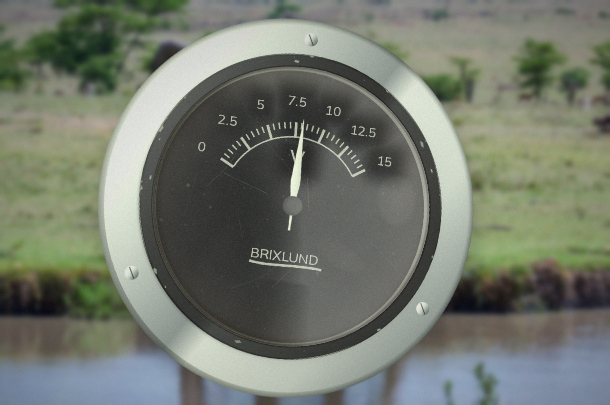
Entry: 8V
